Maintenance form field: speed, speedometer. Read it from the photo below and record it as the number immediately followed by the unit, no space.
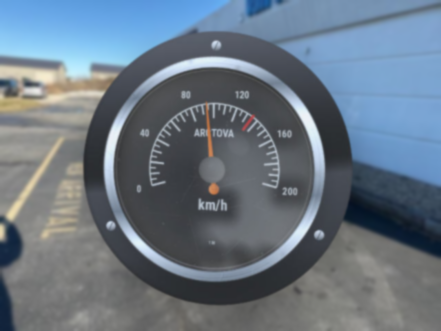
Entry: 95km/h
